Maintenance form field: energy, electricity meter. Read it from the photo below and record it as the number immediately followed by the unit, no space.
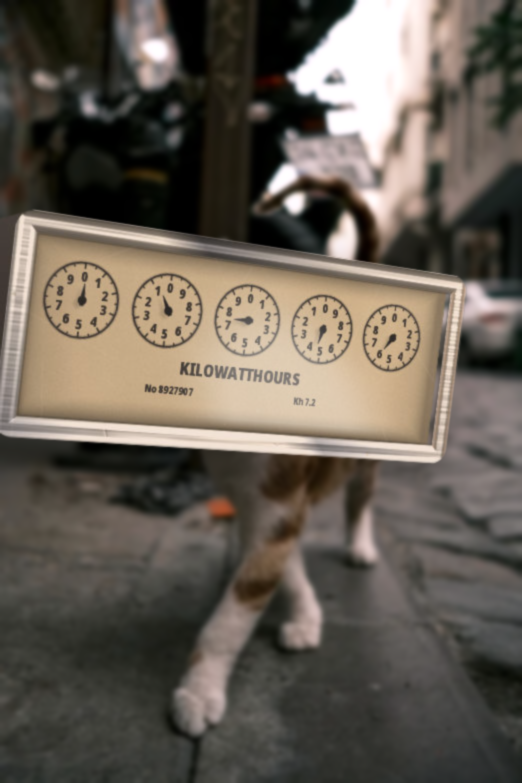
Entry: 746kWh
